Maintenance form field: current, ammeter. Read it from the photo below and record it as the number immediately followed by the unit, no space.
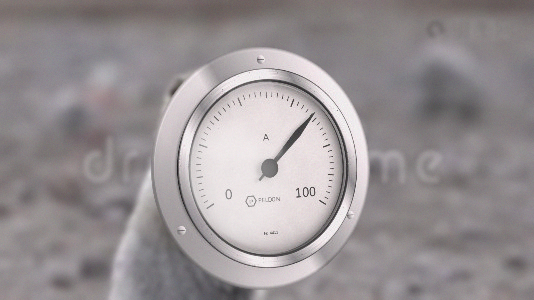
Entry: 68A
